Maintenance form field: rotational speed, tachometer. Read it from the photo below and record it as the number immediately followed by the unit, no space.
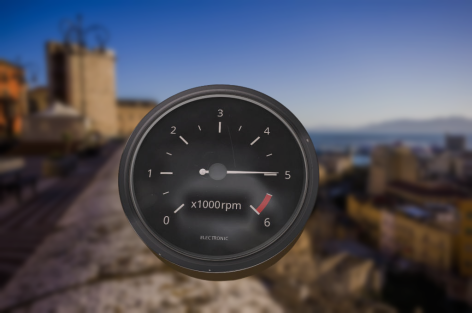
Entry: 5000rpm
